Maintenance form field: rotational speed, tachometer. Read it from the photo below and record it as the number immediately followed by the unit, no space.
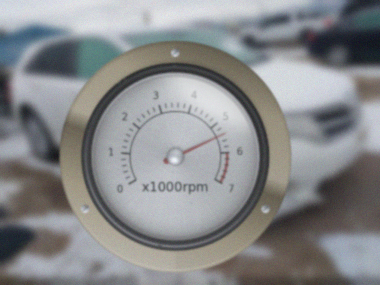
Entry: 5400rpm
